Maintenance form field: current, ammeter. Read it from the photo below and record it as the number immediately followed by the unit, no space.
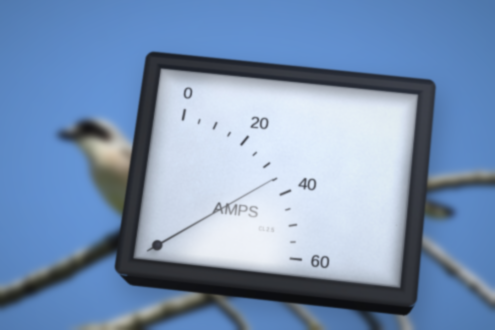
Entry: 35A
